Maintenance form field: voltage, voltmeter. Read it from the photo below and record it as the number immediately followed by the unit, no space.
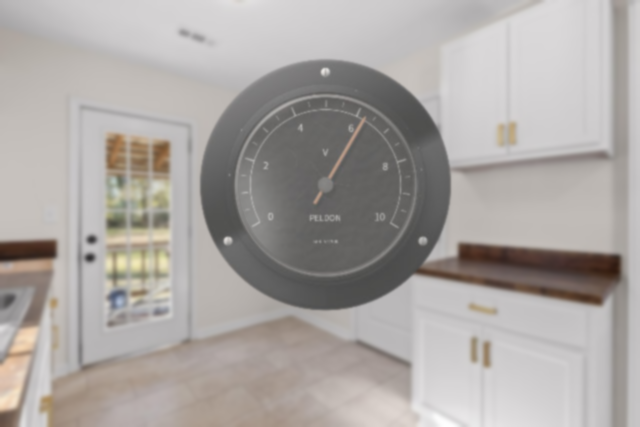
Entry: 6.25V
